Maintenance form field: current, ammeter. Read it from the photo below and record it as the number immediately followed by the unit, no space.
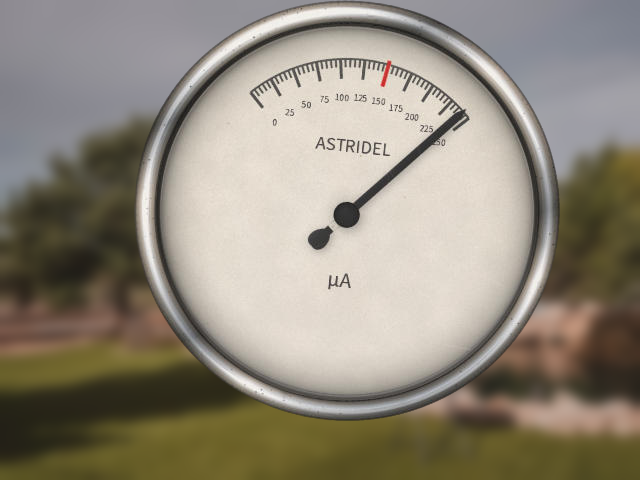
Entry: 240µA
